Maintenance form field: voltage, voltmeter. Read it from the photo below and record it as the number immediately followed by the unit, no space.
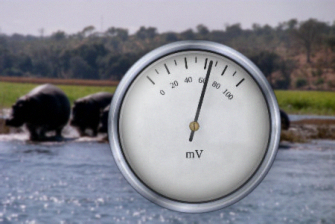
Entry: 65mV
